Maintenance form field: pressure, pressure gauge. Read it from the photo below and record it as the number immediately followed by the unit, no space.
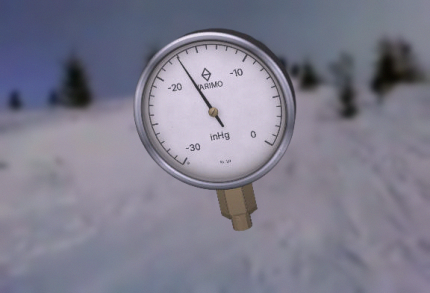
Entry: -17inHg
